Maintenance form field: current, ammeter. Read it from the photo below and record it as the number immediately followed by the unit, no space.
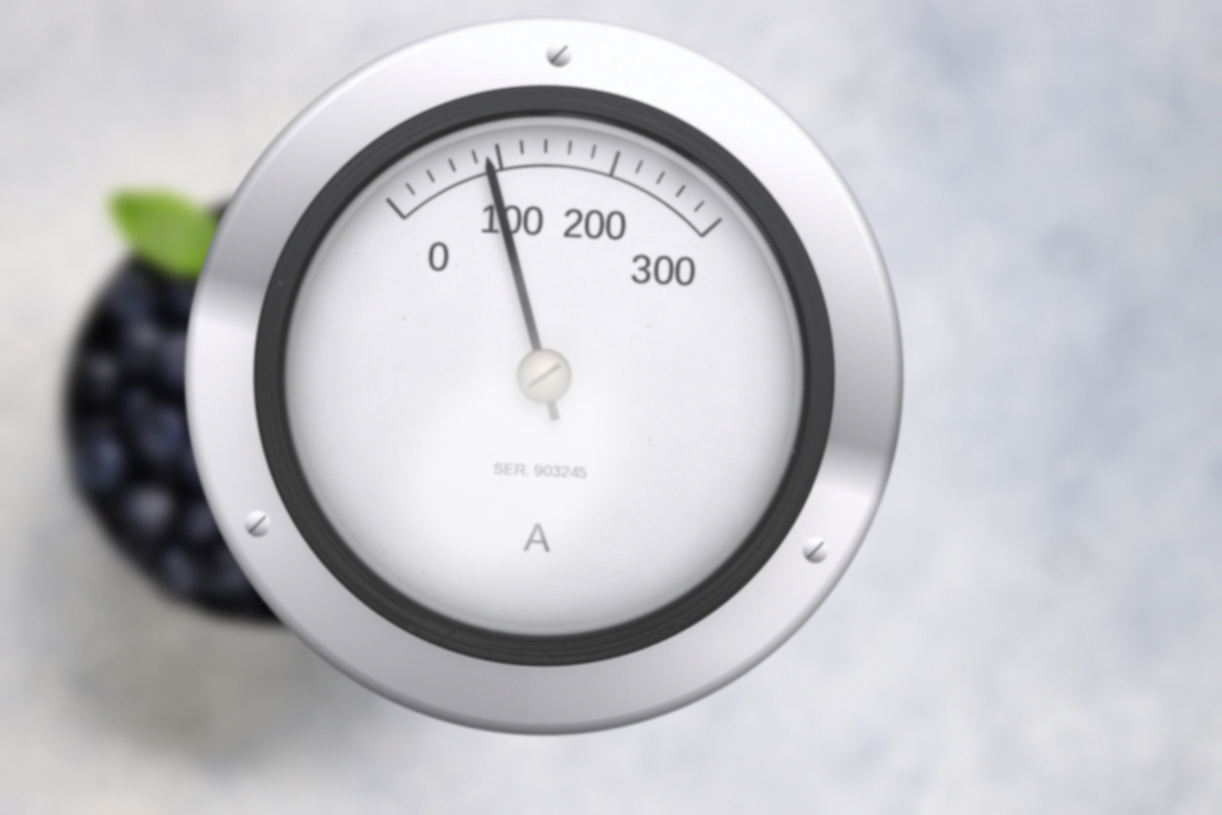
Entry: 90A
